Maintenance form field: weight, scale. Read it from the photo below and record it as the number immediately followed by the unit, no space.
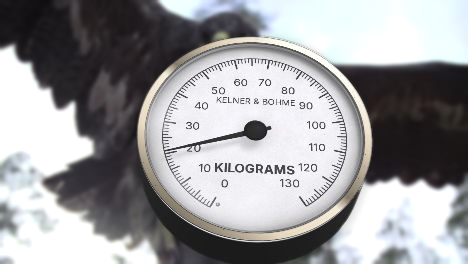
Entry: 20kg
